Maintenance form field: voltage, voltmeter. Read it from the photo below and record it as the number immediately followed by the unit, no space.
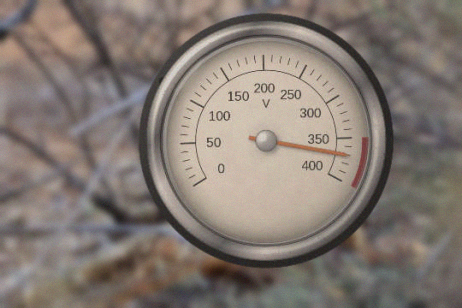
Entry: 370V
